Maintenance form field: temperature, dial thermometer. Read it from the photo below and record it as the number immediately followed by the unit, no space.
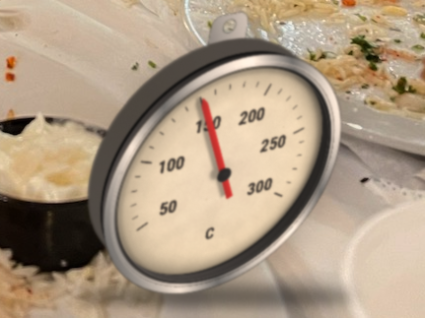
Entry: 150°C
